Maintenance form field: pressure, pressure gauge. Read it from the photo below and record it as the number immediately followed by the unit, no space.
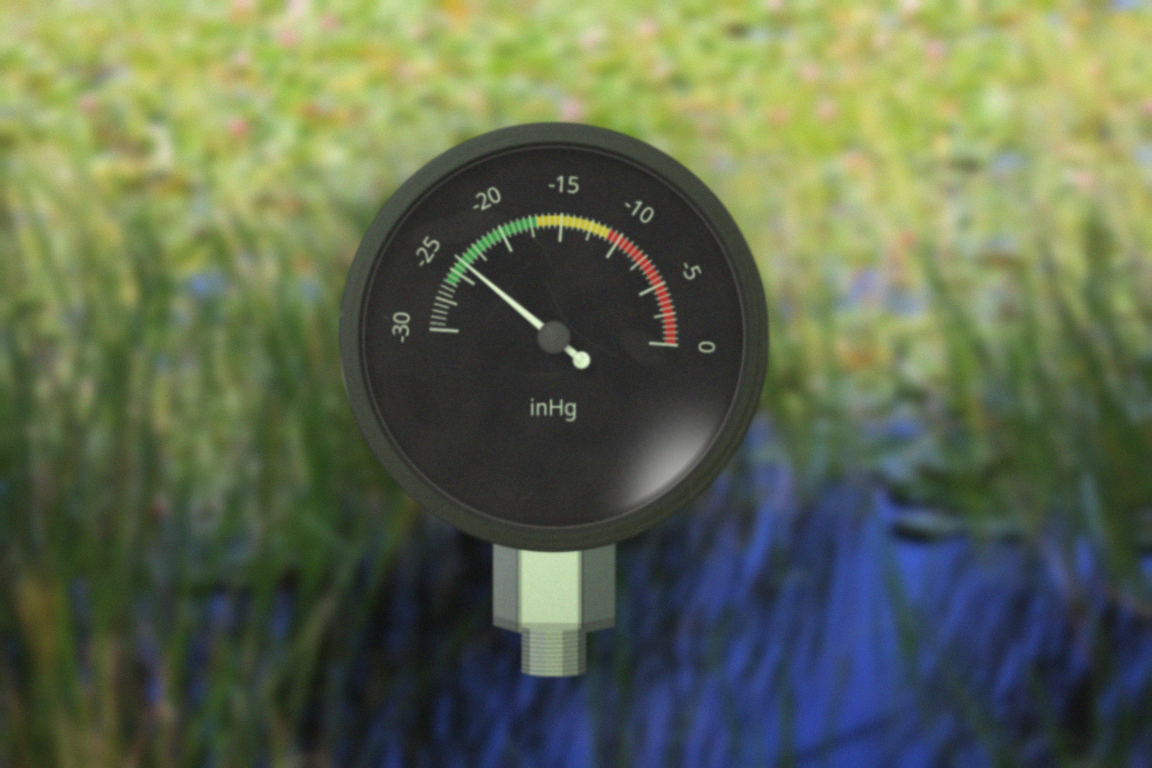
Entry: -24inHg
